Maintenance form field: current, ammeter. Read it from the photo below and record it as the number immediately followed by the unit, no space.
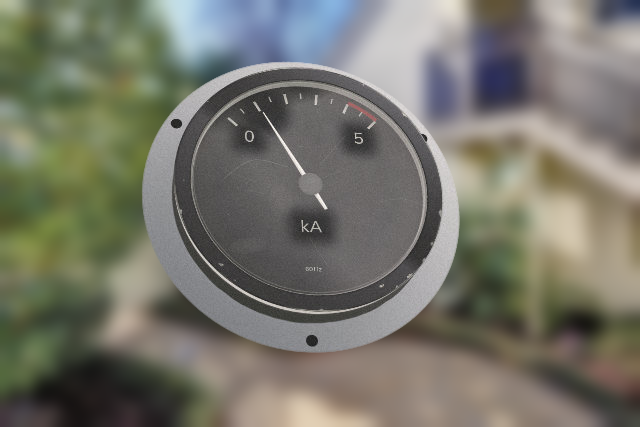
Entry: 1kA
